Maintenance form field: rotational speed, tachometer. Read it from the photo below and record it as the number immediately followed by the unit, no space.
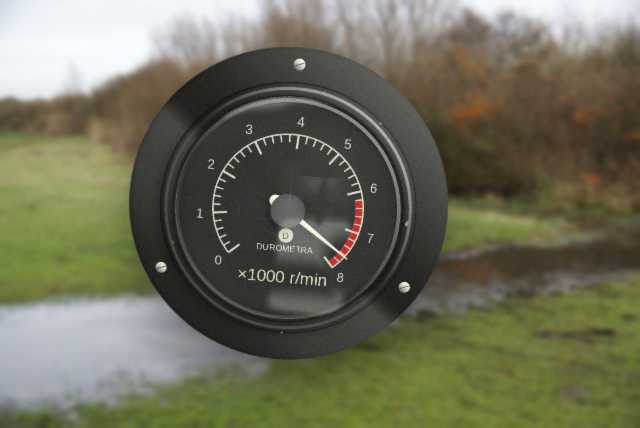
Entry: 7600rpm
